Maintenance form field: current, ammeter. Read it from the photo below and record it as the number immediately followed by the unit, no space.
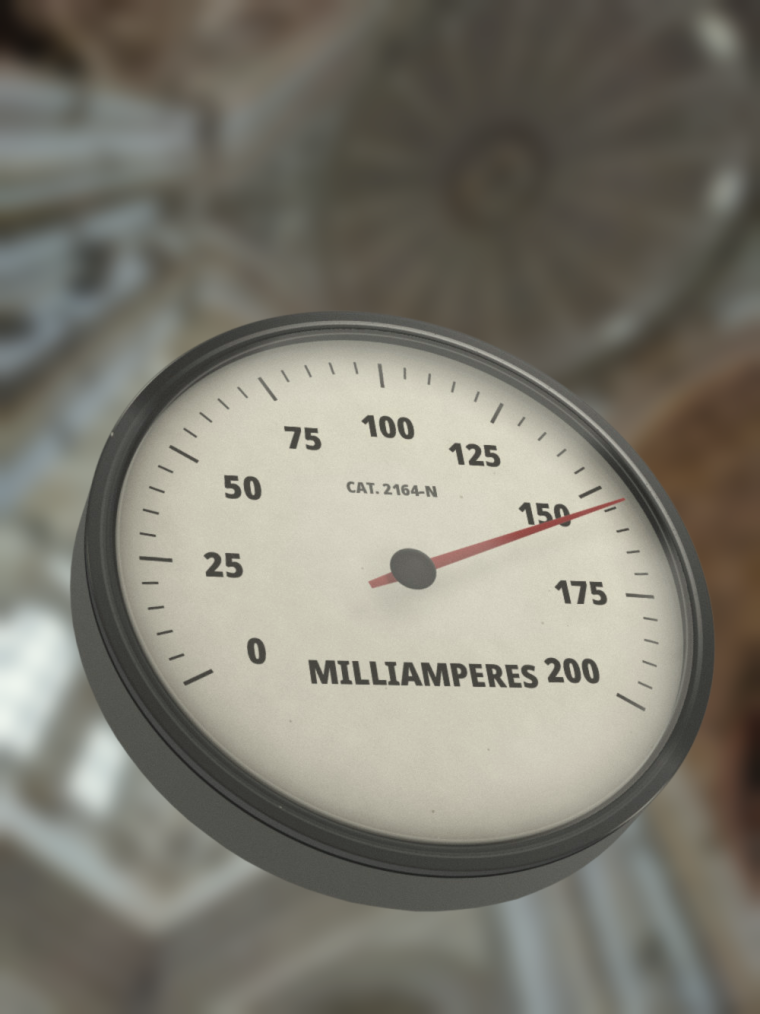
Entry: 155mA
